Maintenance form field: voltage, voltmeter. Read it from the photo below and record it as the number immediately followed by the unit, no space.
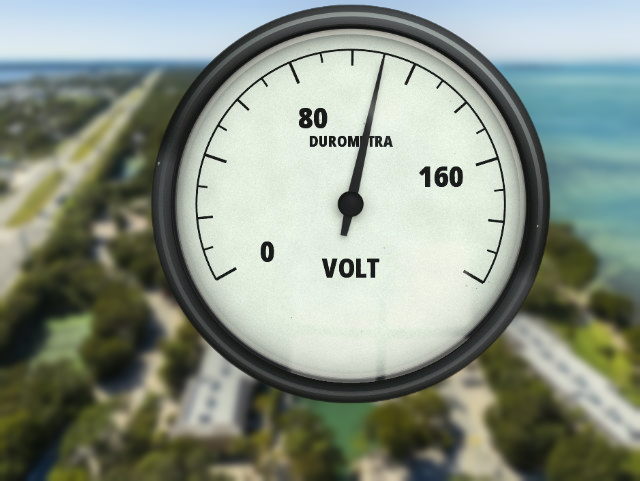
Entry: 110V
